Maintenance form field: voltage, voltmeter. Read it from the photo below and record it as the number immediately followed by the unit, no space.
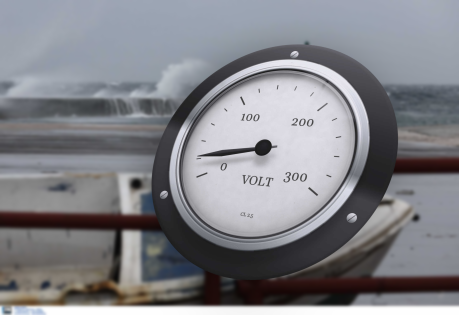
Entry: 20V
